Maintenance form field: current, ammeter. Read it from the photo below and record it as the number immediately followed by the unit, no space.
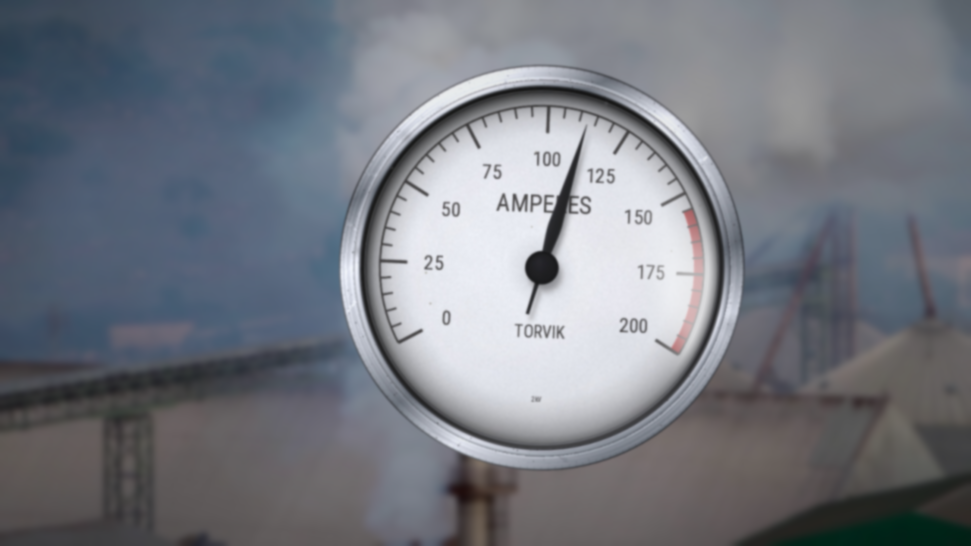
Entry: 112.5A
